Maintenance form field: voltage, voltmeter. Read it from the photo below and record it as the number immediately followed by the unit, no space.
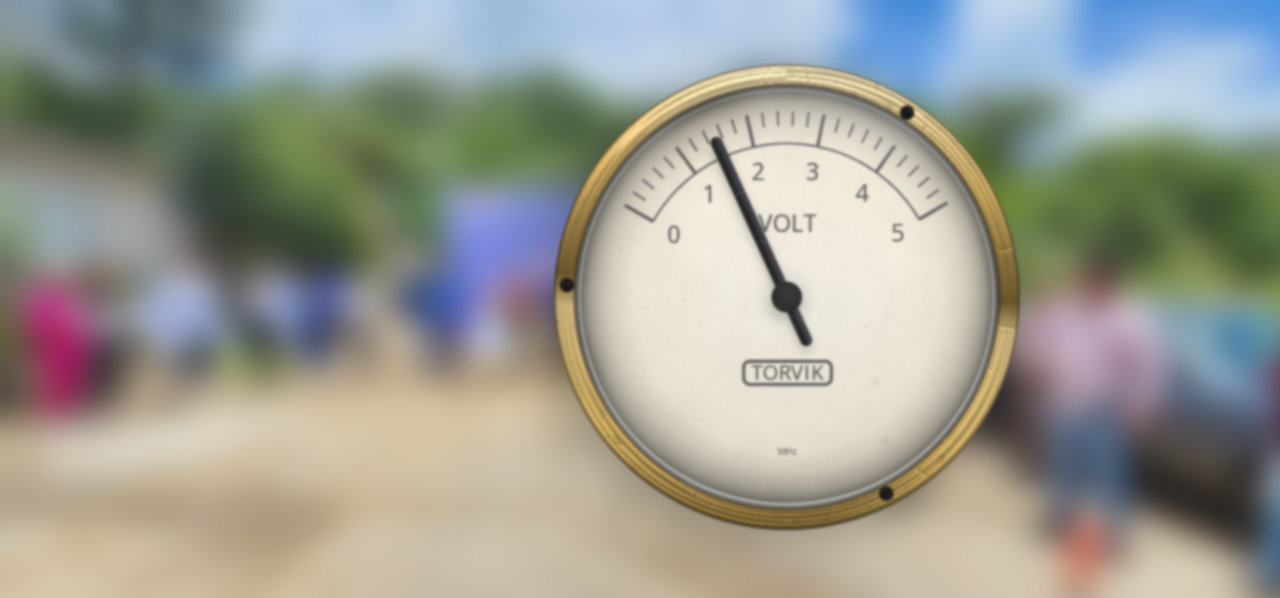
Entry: 1.5V
